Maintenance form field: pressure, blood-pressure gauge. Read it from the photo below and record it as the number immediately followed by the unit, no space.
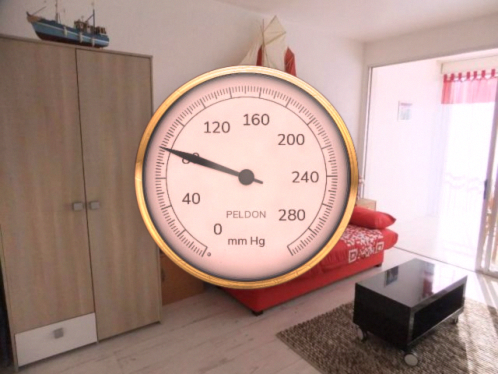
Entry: 80mmHg
